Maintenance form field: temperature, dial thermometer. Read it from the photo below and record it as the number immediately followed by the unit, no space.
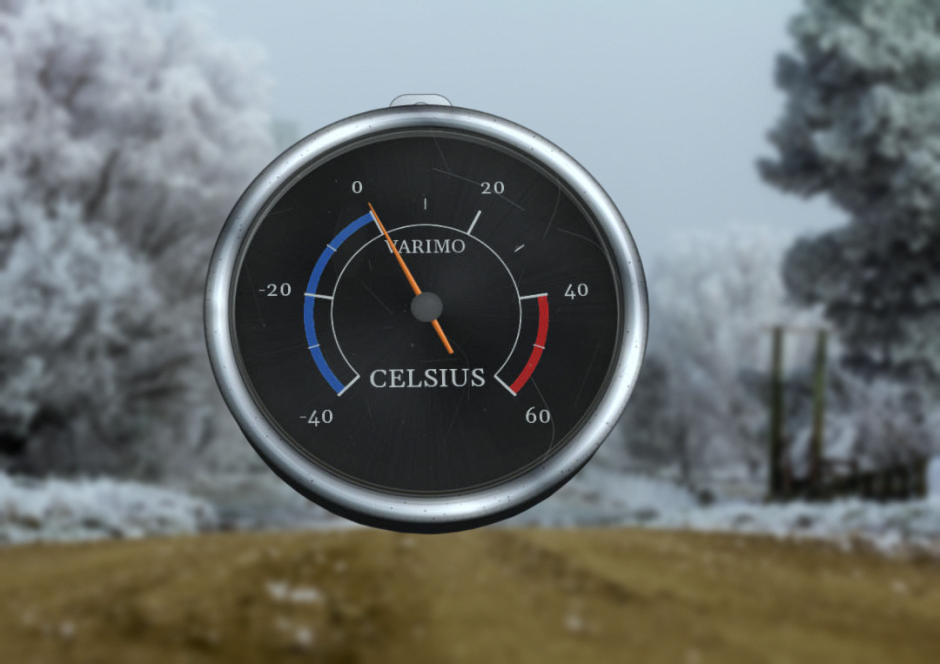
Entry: 0°C
